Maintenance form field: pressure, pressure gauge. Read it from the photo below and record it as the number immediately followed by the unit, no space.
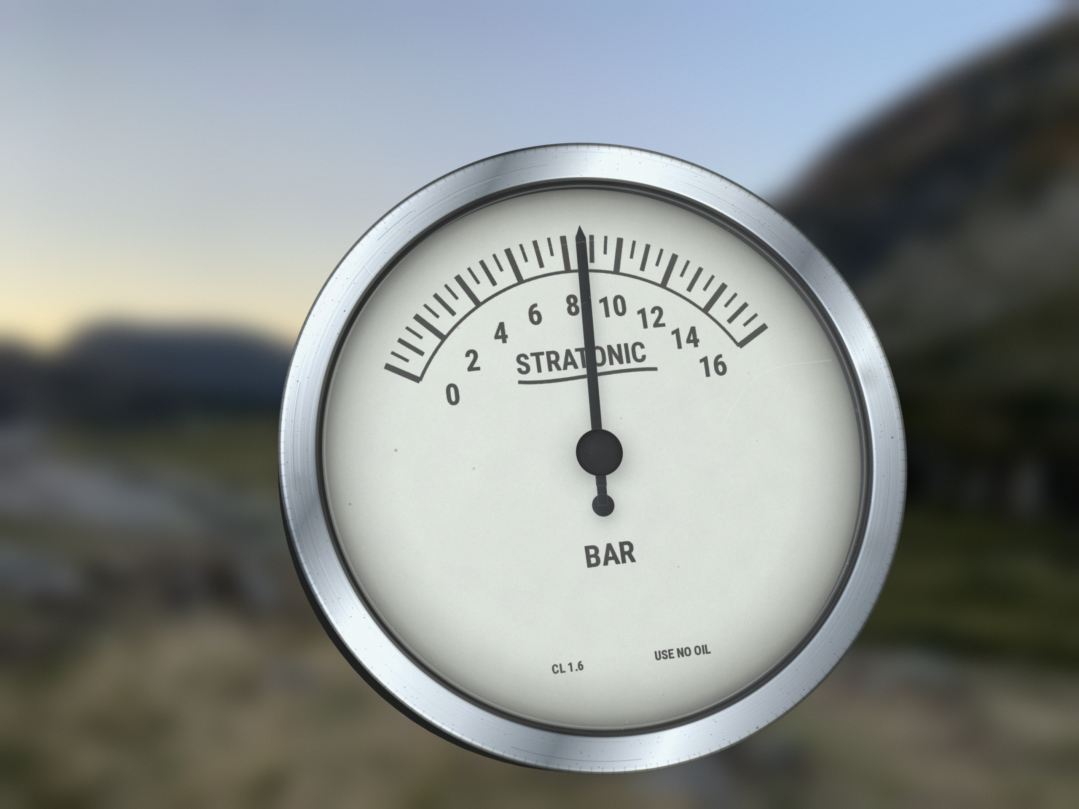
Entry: 8.5bar
